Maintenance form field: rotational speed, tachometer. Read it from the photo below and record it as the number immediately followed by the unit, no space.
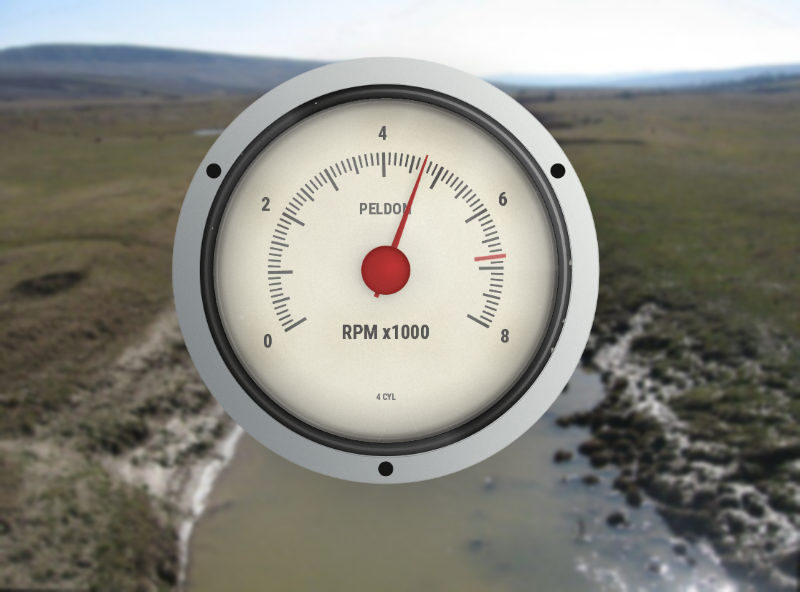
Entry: 4700rpm
